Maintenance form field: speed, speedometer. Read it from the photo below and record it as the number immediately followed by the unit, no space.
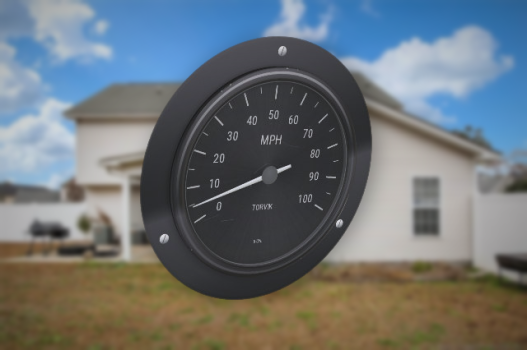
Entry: 5mph
